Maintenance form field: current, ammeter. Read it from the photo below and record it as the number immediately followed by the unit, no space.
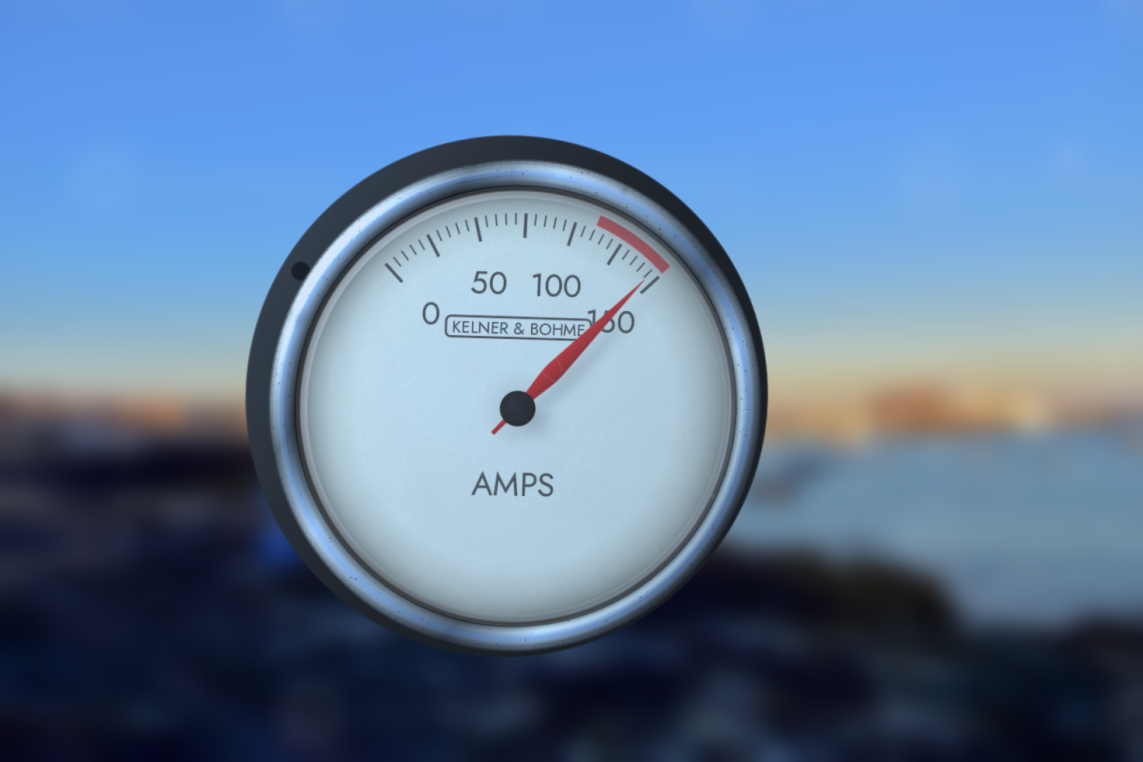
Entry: 145A
